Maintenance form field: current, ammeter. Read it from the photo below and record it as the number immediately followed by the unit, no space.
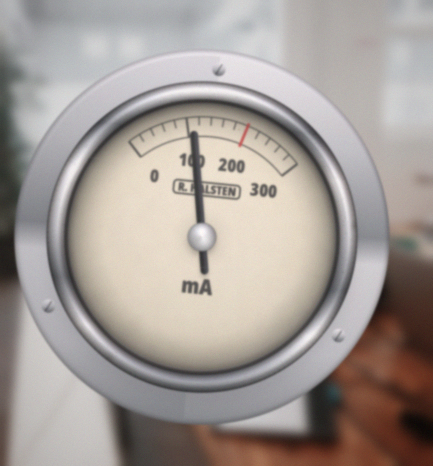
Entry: 110mA
